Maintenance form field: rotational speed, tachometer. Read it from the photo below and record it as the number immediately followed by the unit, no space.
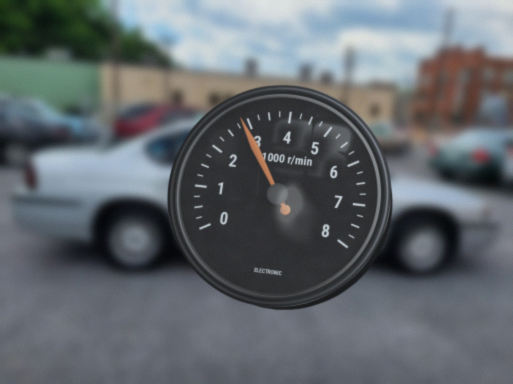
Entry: 2875rpm
